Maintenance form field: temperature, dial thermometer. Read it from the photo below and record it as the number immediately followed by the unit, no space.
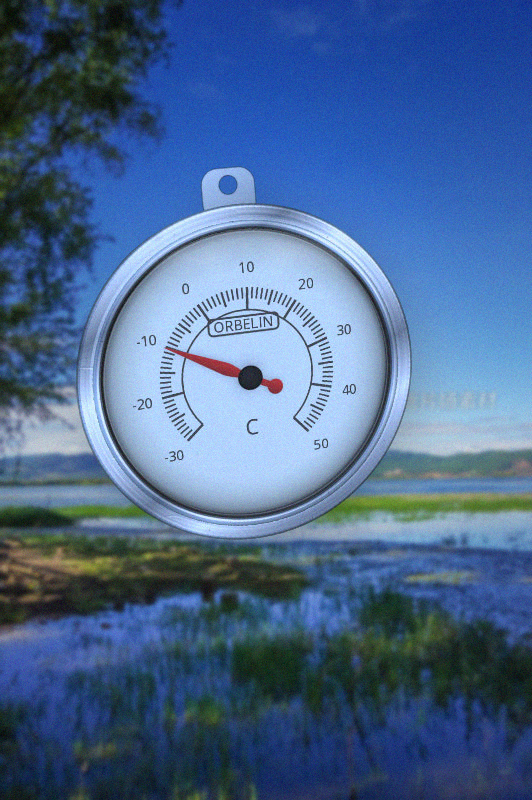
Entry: -10°C
